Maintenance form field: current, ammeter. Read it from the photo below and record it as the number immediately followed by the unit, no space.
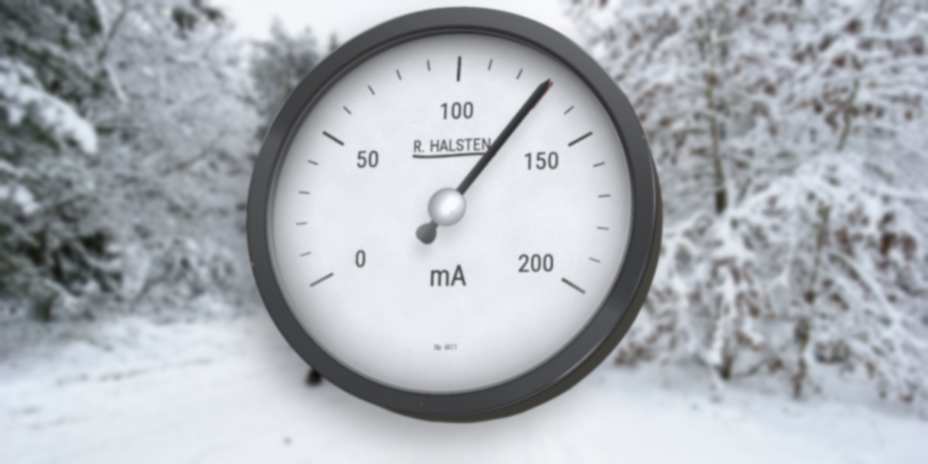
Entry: 130mA
